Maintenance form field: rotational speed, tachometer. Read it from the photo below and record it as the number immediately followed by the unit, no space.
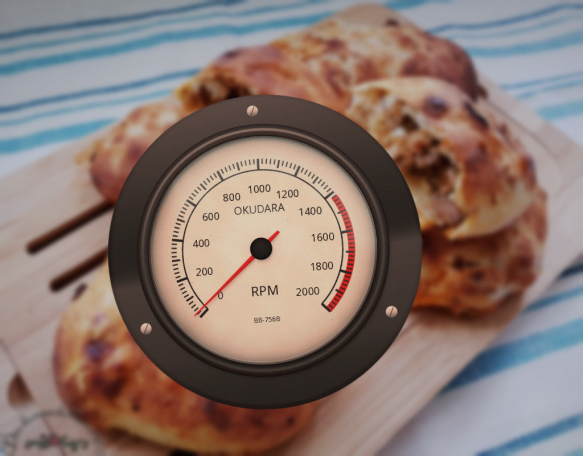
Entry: 20rpm
